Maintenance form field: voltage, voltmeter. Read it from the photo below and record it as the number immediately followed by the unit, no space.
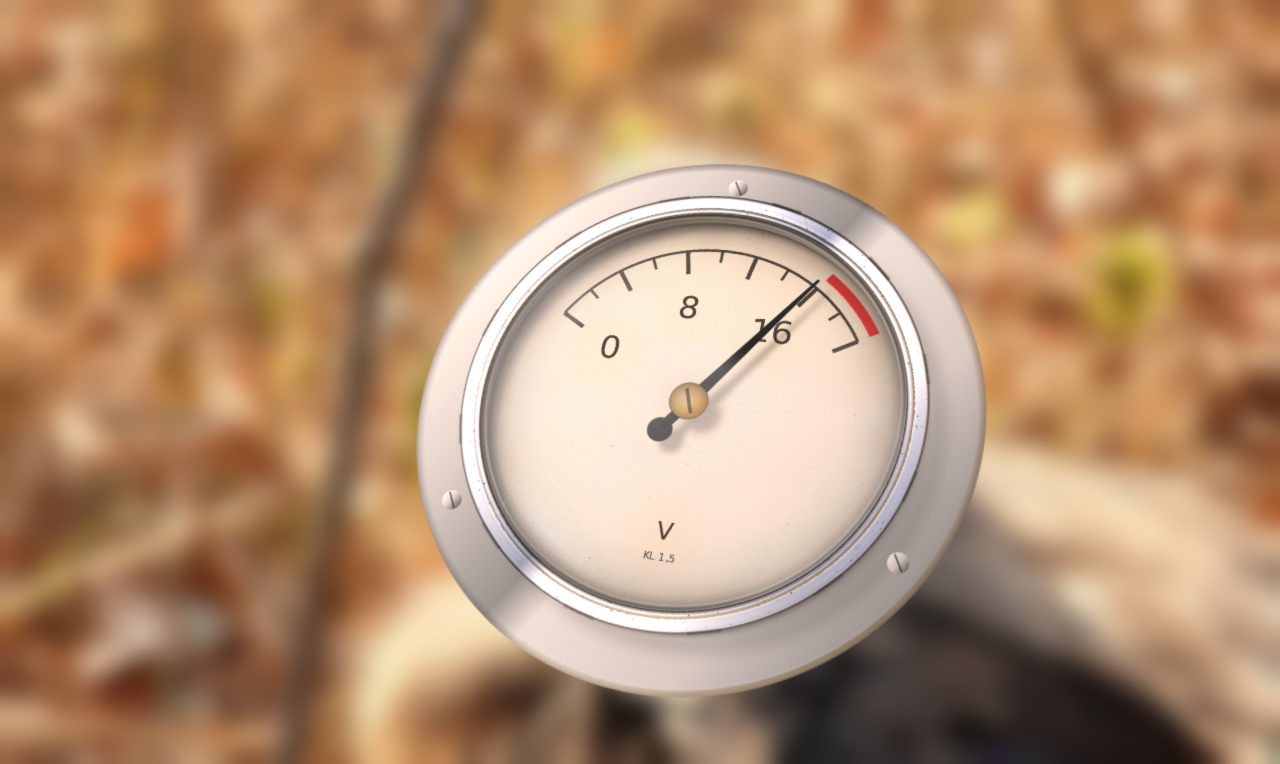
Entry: 16V
